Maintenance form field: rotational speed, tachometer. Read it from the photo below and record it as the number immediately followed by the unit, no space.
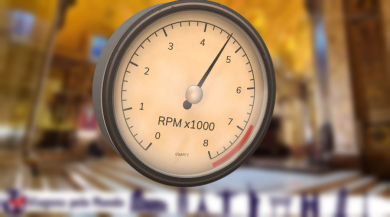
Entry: 4600rpm
